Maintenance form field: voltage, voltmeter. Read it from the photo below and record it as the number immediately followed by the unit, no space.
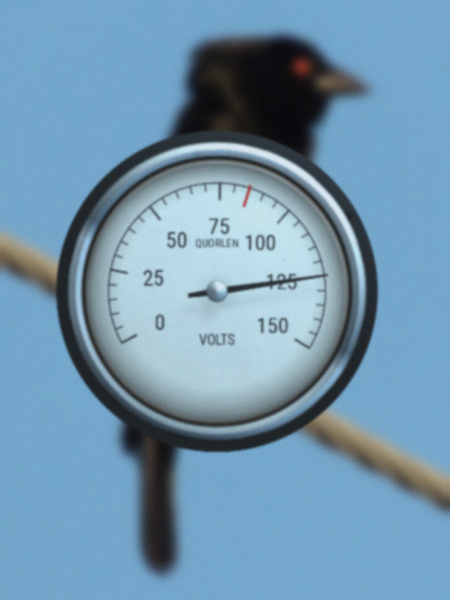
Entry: 125V
